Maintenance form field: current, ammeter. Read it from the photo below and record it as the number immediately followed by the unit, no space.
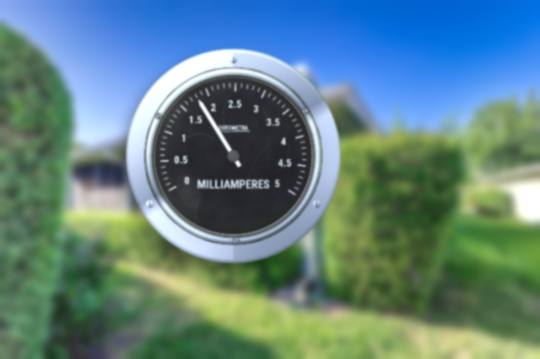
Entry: 1.8mA
